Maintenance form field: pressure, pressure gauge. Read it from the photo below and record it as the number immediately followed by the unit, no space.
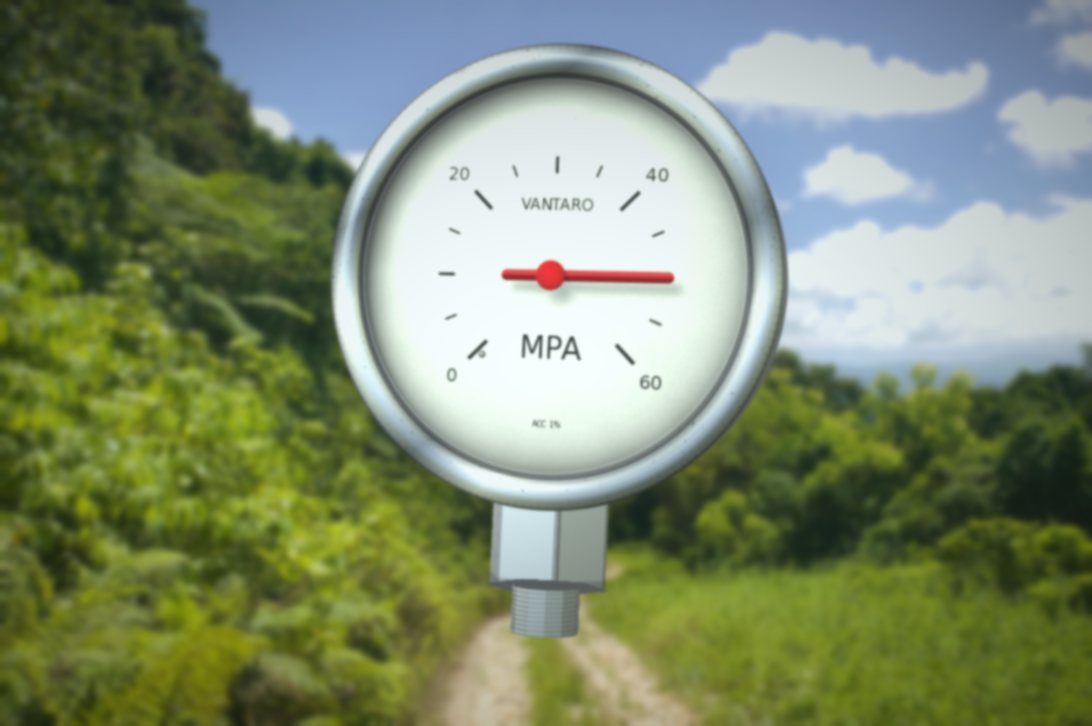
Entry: 50MPa
